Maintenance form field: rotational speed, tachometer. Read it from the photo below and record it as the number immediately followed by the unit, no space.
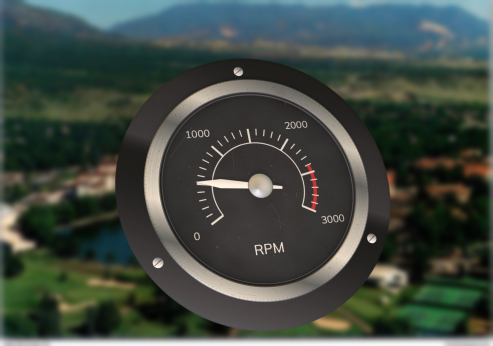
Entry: 500rpm
